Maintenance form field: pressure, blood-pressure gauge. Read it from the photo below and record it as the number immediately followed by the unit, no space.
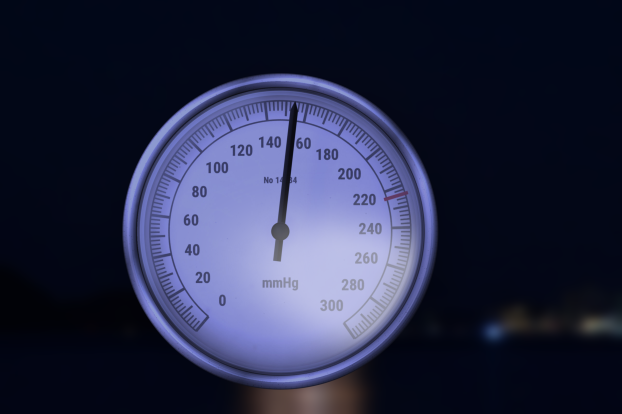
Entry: 154mmHg
